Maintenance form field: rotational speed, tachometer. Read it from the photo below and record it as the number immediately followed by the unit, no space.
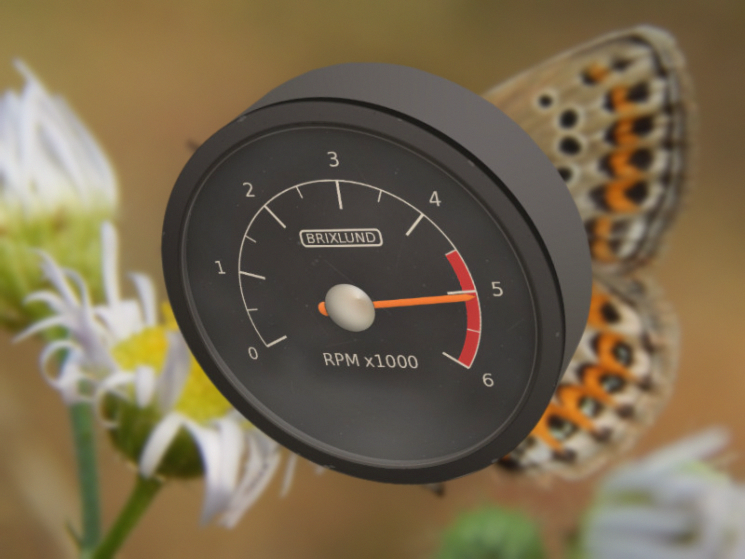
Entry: 5000rpm
